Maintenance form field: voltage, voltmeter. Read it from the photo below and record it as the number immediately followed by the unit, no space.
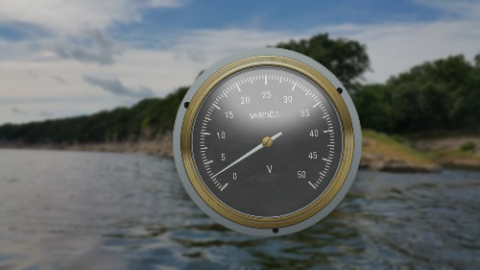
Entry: 2.5V
